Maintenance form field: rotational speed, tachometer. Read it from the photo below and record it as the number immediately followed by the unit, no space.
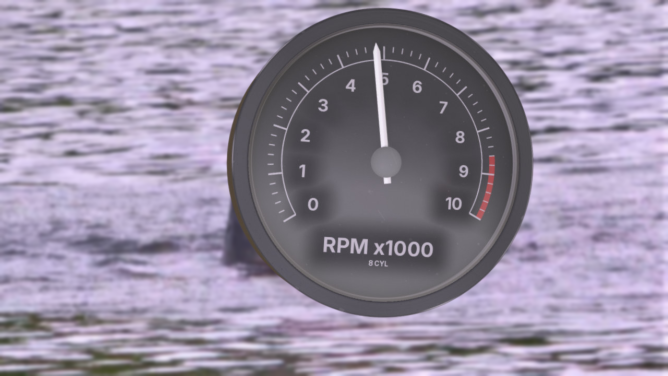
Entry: 4800rpm
